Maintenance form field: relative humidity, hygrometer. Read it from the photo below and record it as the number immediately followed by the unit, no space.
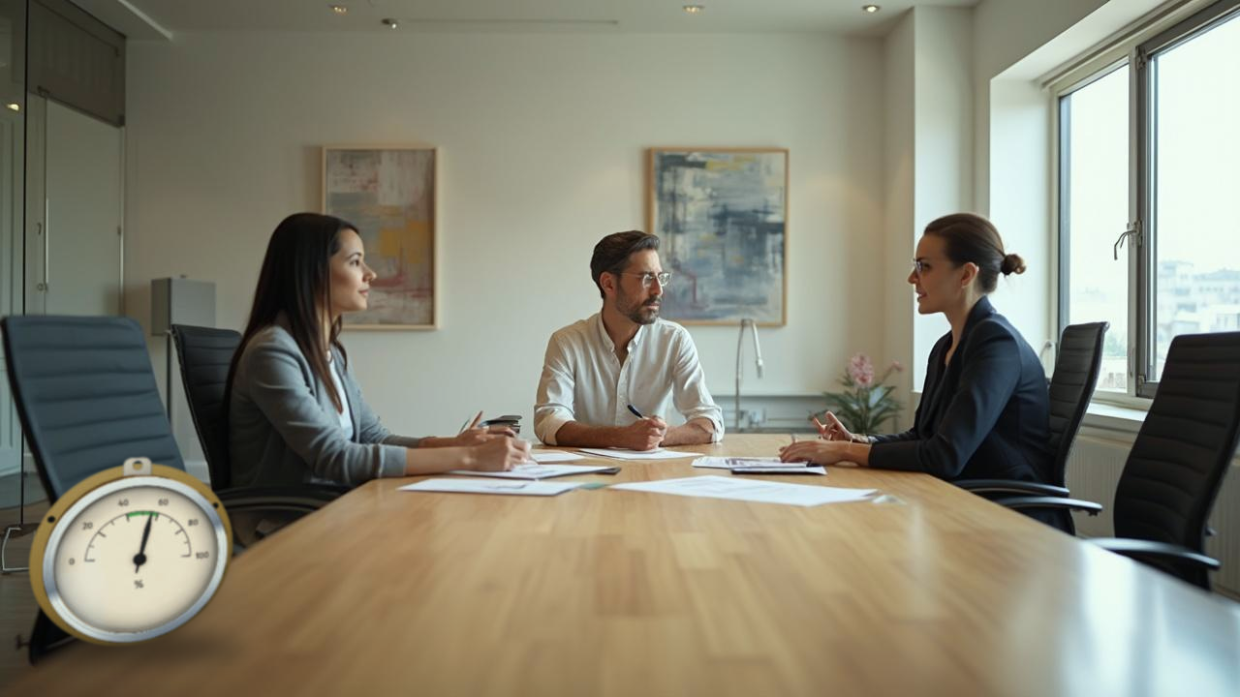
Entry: 55%
